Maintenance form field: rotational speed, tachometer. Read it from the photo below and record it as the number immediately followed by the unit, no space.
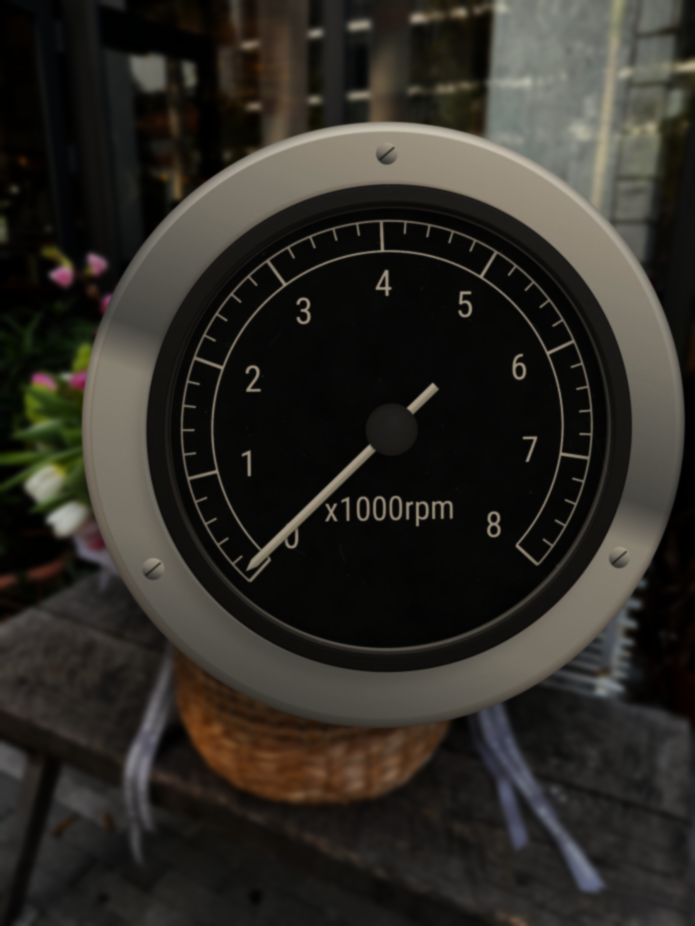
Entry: 100rpm
